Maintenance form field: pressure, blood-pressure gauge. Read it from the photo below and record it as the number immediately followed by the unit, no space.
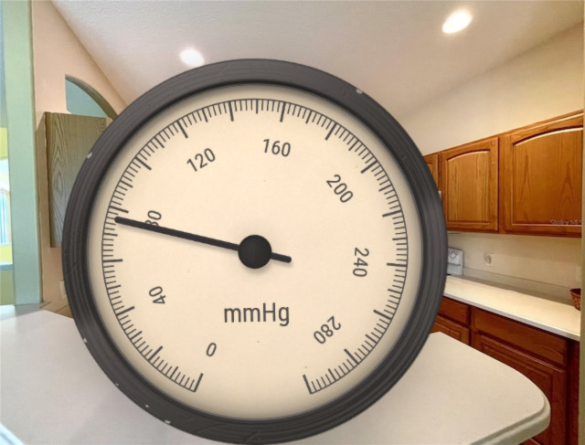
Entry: 76mmHg
